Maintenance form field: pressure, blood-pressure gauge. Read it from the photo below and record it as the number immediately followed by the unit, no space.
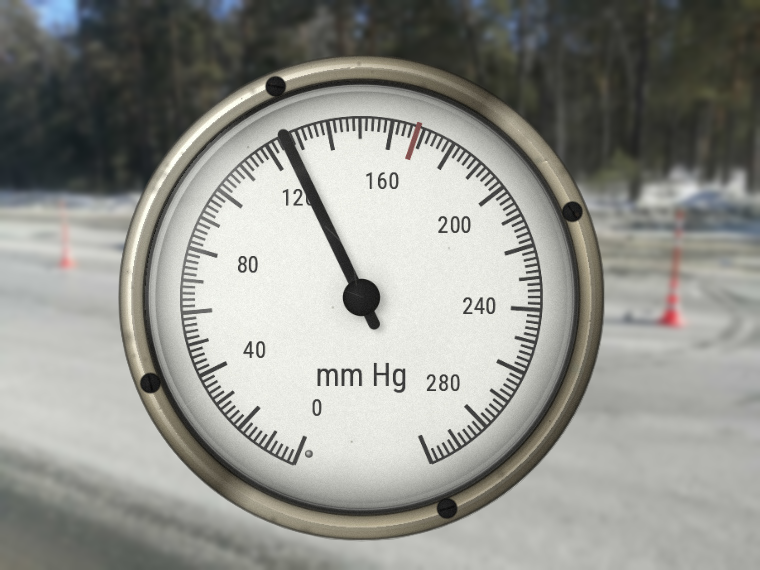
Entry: 126mmHg
